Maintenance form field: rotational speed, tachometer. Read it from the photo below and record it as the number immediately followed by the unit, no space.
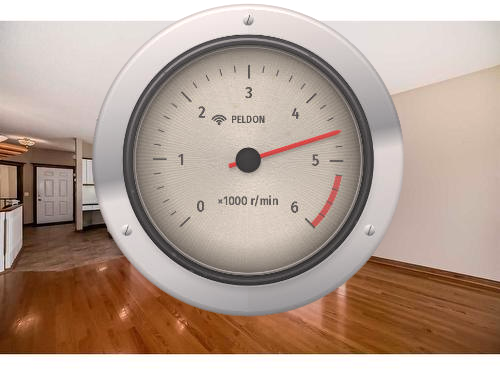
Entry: 4600rpm
